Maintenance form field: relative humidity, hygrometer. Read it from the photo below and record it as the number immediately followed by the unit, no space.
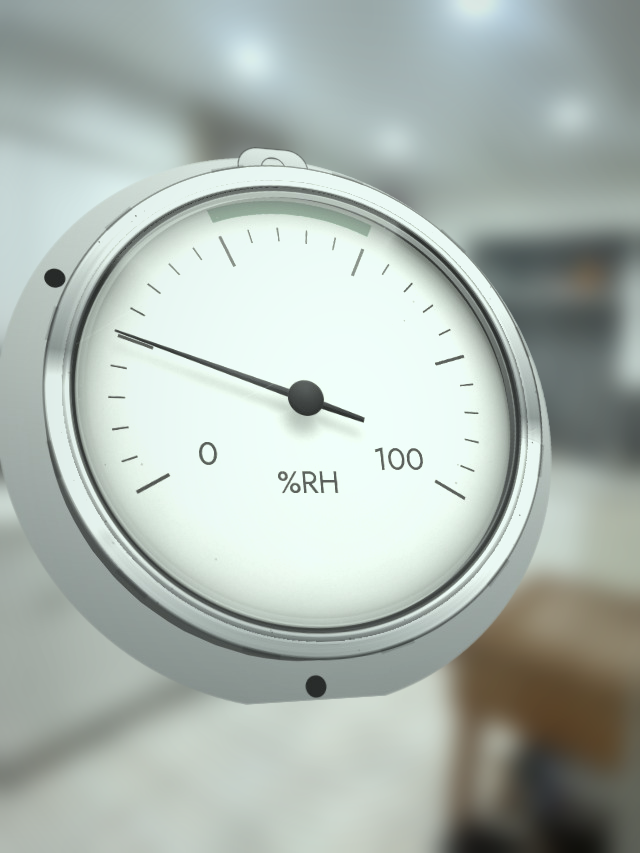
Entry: 20%
